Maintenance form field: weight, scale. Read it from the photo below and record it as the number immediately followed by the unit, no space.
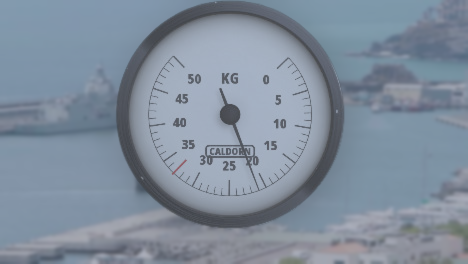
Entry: 21kg
